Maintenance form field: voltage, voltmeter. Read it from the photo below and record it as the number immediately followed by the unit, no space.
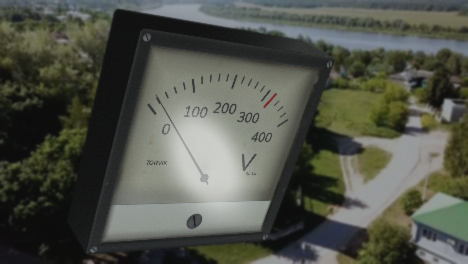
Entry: 20V
